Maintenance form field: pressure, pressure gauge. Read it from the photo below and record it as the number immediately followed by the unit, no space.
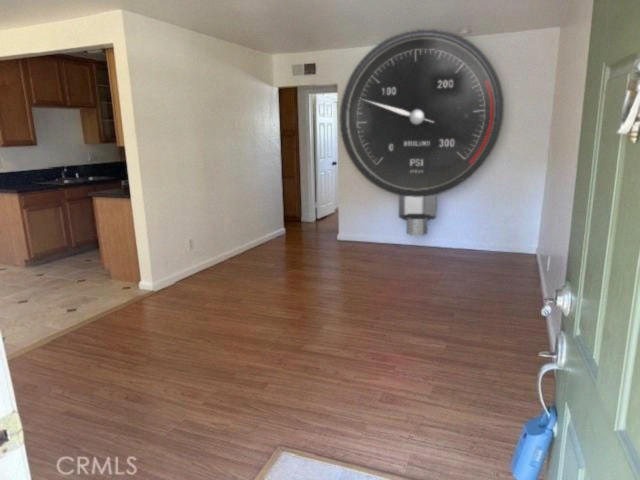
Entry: 75psi
